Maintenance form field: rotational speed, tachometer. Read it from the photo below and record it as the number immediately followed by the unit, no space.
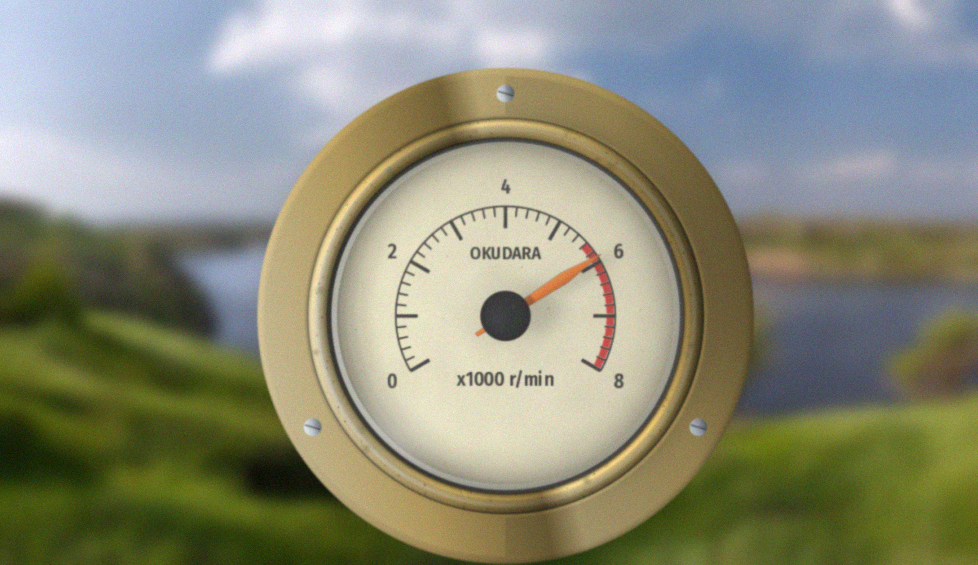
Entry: 5900rpm
